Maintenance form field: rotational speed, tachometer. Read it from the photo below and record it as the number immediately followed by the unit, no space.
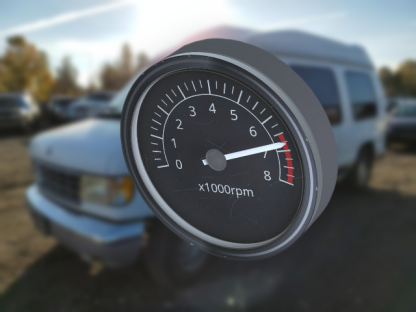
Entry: 6750rpm
